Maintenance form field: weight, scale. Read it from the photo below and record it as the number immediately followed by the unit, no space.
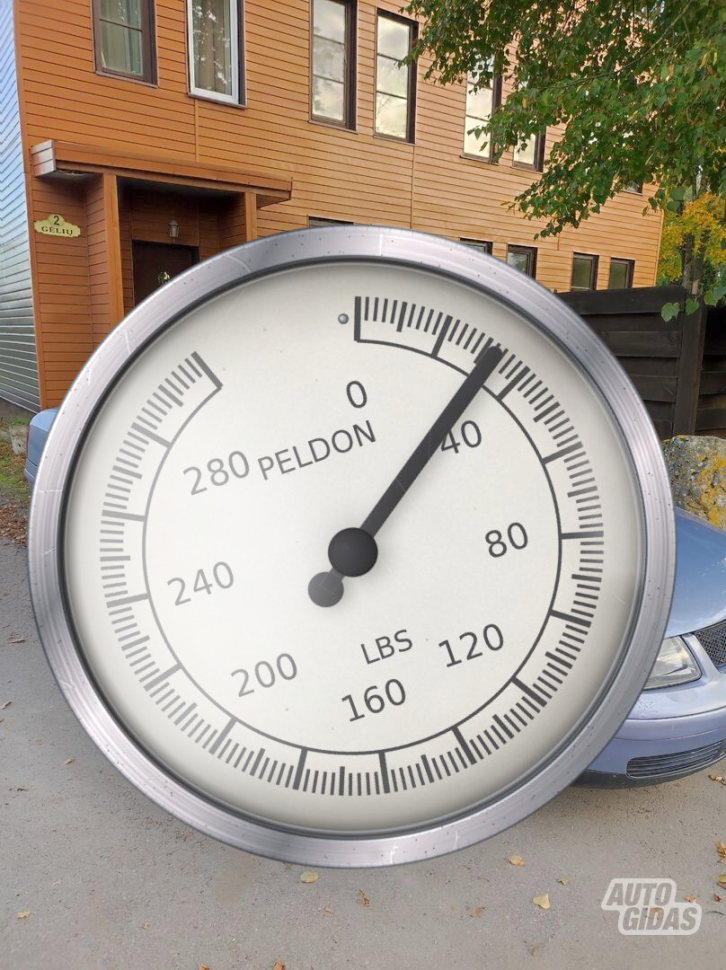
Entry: 32lb
